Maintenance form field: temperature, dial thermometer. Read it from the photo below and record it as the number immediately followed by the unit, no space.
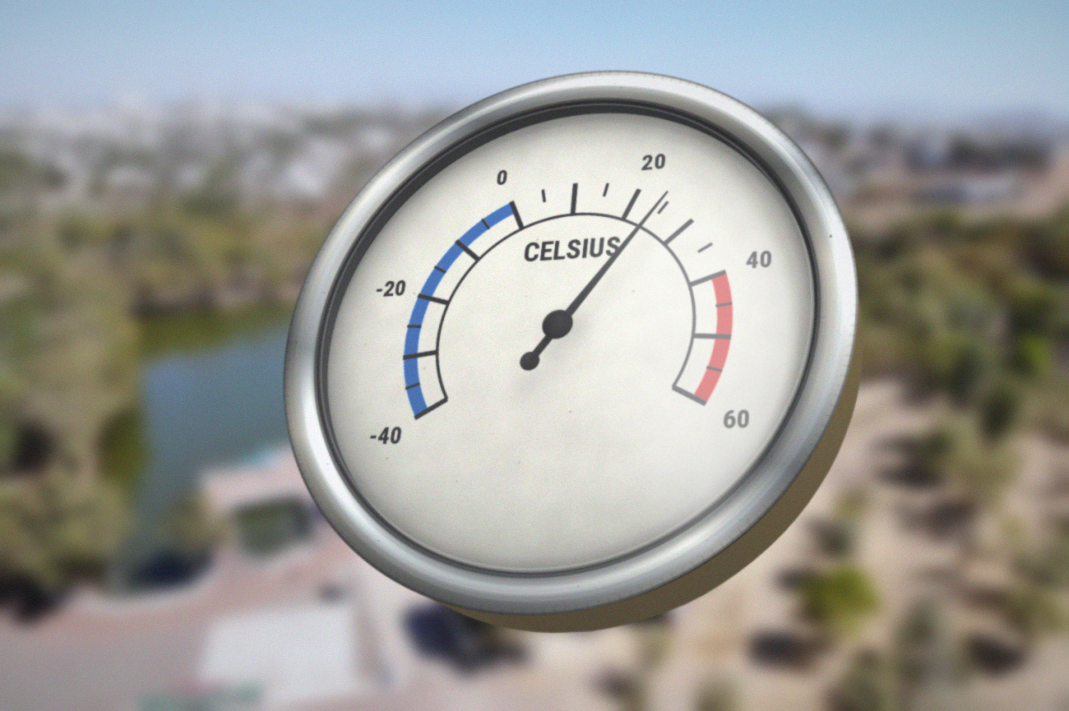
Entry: 25°C
